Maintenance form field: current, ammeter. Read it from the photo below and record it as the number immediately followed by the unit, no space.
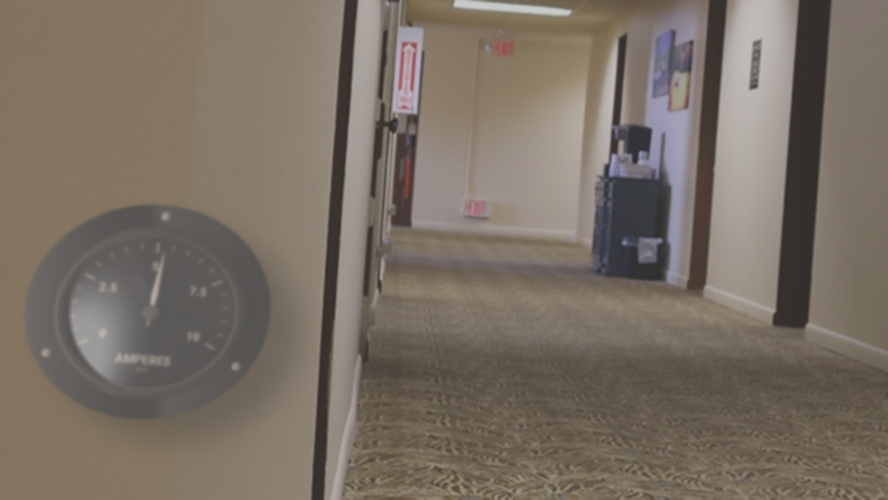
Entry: 5.25A
